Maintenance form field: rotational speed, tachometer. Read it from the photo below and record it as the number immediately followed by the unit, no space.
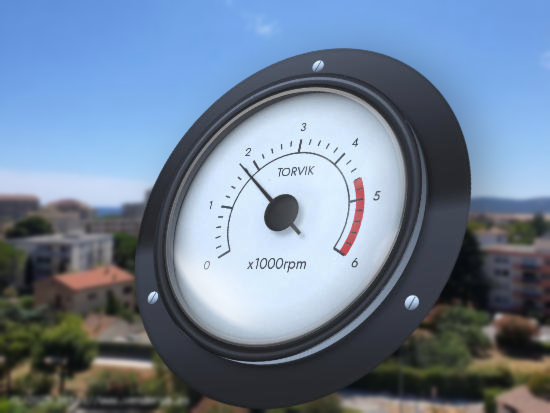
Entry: 1800rpm
